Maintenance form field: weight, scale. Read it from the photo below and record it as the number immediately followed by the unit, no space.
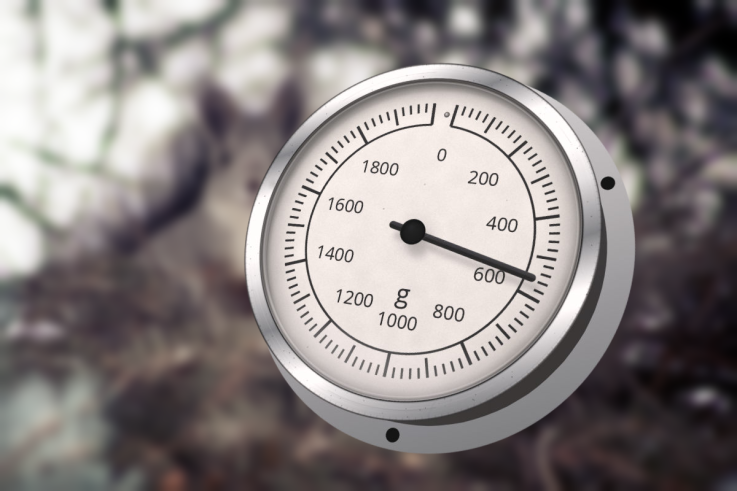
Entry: 560g
